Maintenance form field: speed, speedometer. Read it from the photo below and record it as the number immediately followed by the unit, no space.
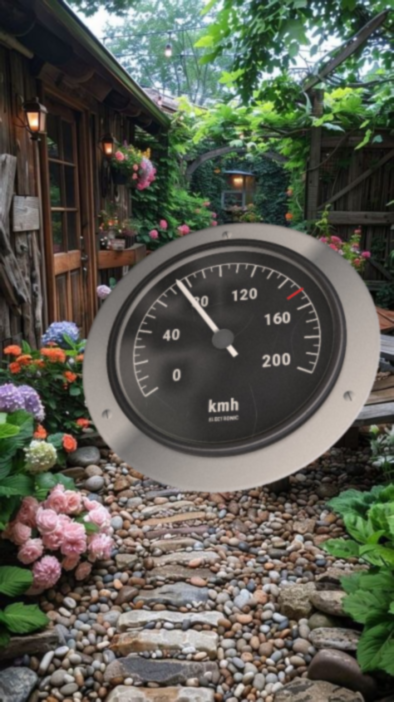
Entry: 75km/h
